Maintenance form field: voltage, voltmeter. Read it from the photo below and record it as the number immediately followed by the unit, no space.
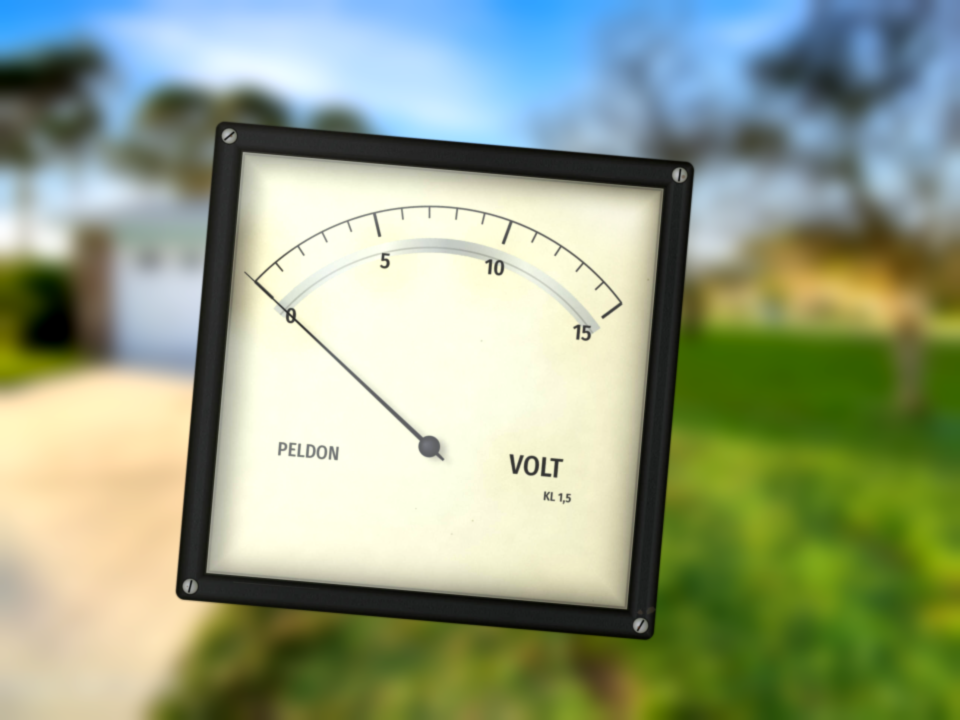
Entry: 0V
